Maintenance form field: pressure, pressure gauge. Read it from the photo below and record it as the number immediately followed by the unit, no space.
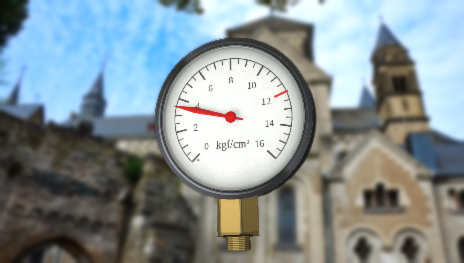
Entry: 3.5kg/cm²
